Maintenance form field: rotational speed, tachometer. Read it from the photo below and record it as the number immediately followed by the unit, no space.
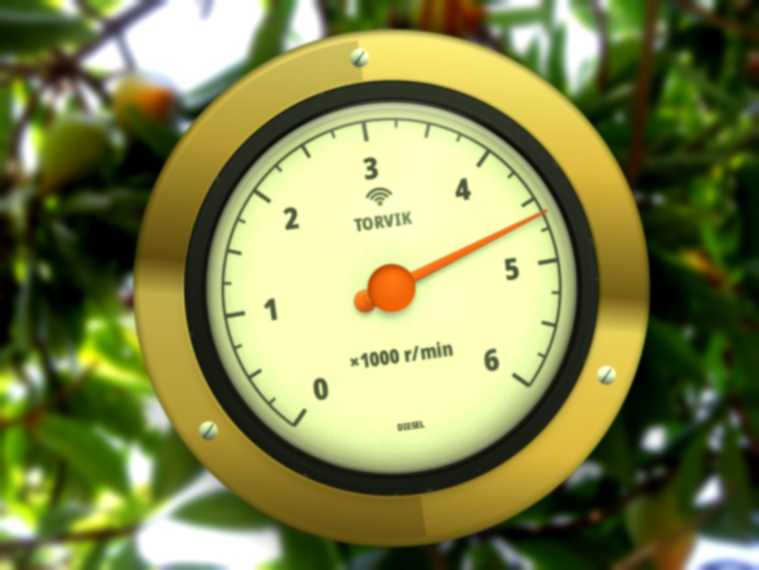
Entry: 4625rpm
